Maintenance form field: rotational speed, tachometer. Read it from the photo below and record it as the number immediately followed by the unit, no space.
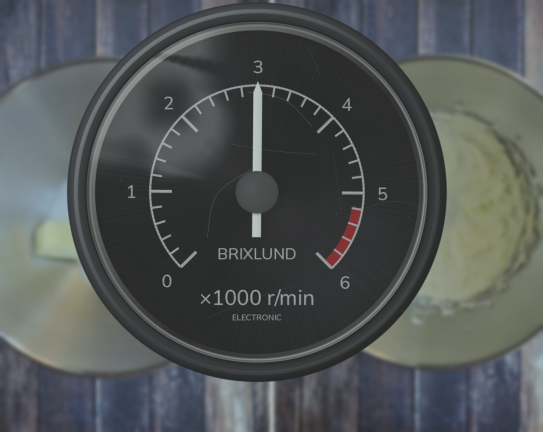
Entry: 3000rpm
